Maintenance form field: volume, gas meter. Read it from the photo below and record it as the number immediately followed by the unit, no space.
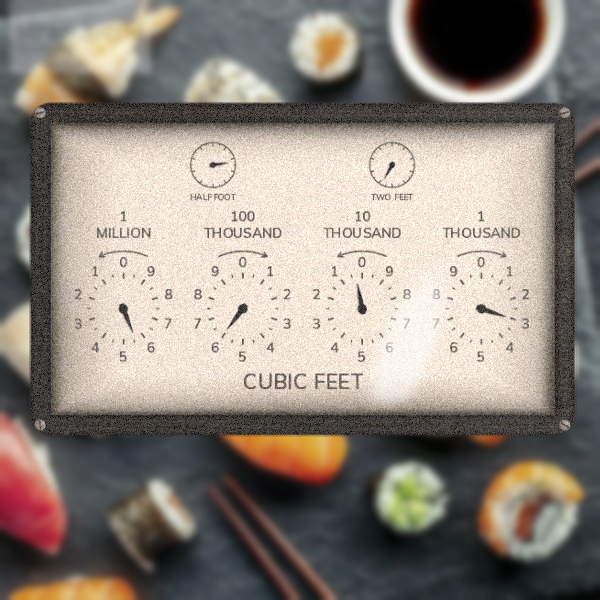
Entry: 560300ft³
